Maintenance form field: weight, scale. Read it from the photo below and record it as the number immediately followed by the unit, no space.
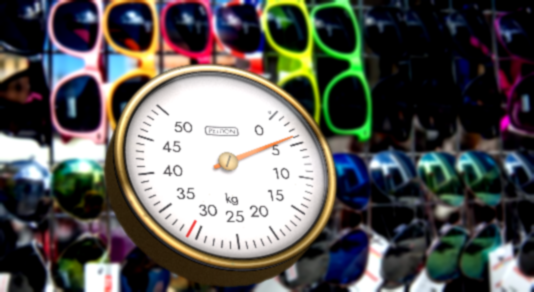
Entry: 4kg
